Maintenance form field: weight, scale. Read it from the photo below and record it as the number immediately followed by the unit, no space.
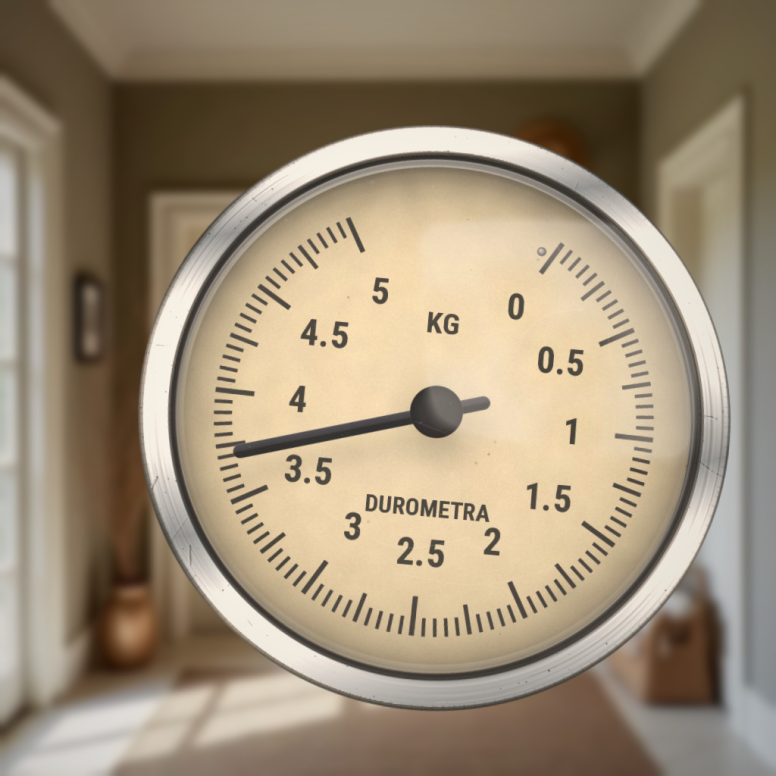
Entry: 3.7kg
